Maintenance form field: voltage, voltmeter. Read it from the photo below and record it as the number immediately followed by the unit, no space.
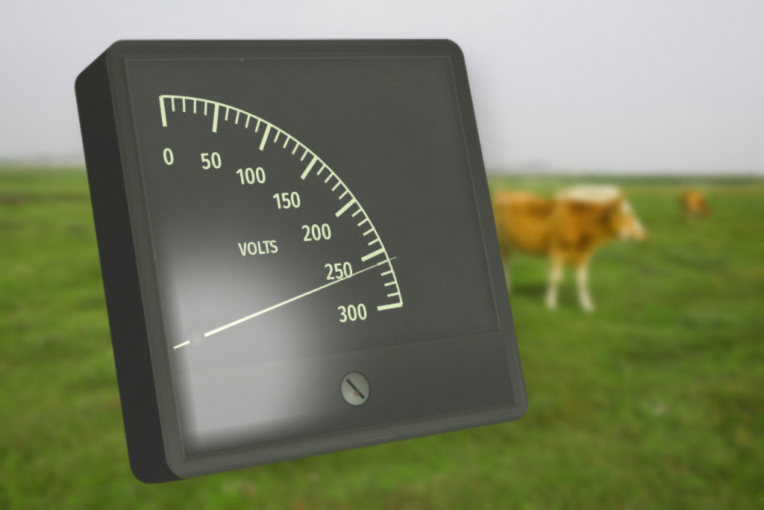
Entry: 260V
